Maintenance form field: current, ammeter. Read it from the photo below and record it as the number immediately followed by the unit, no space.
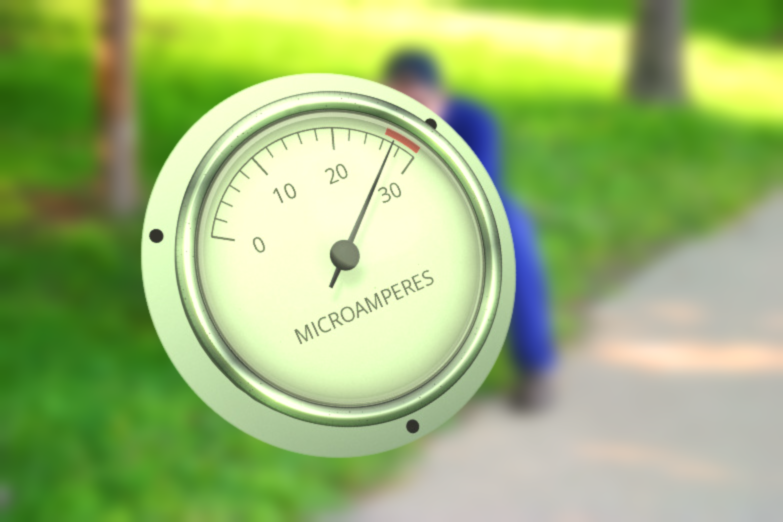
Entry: 27µA
